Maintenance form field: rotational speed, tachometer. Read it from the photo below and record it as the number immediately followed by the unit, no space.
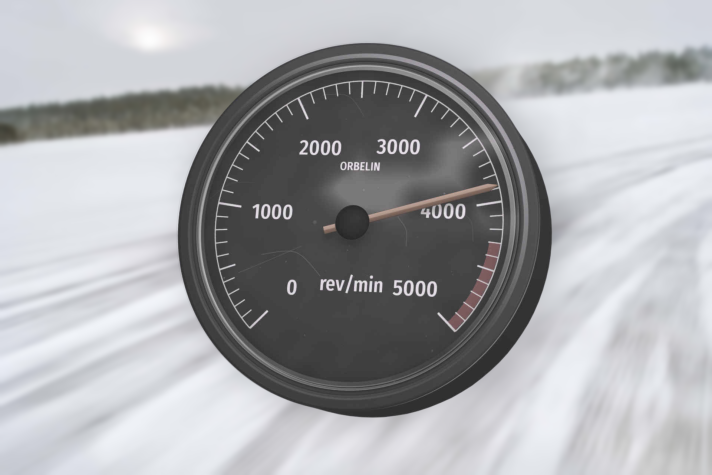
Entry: 3900rpm
